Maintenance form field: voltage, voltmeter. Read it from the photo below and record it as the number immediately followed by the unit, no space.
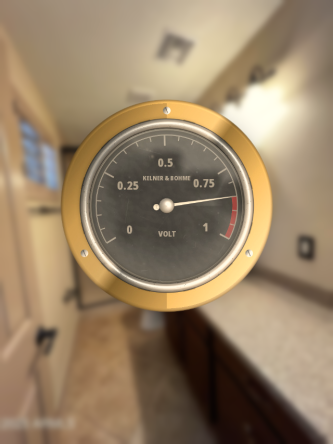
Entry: 0.85V
